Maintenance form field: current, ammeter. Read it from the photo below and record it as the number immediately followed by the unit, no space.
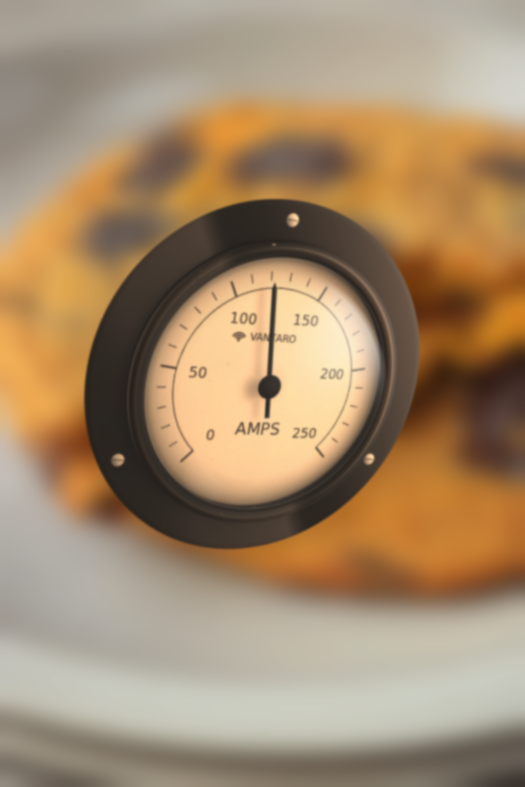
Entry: 120A
